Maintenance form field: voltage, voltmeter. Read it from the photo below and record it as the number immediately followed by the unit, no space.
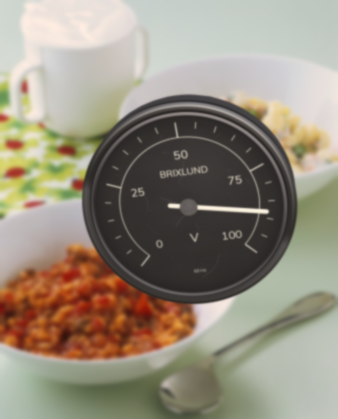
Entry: 87.5V
